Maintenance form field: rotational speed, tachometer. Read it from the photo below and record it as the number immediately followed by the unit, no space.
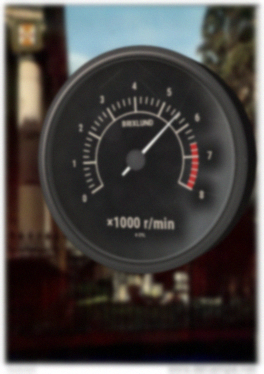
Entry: 5600rpm
